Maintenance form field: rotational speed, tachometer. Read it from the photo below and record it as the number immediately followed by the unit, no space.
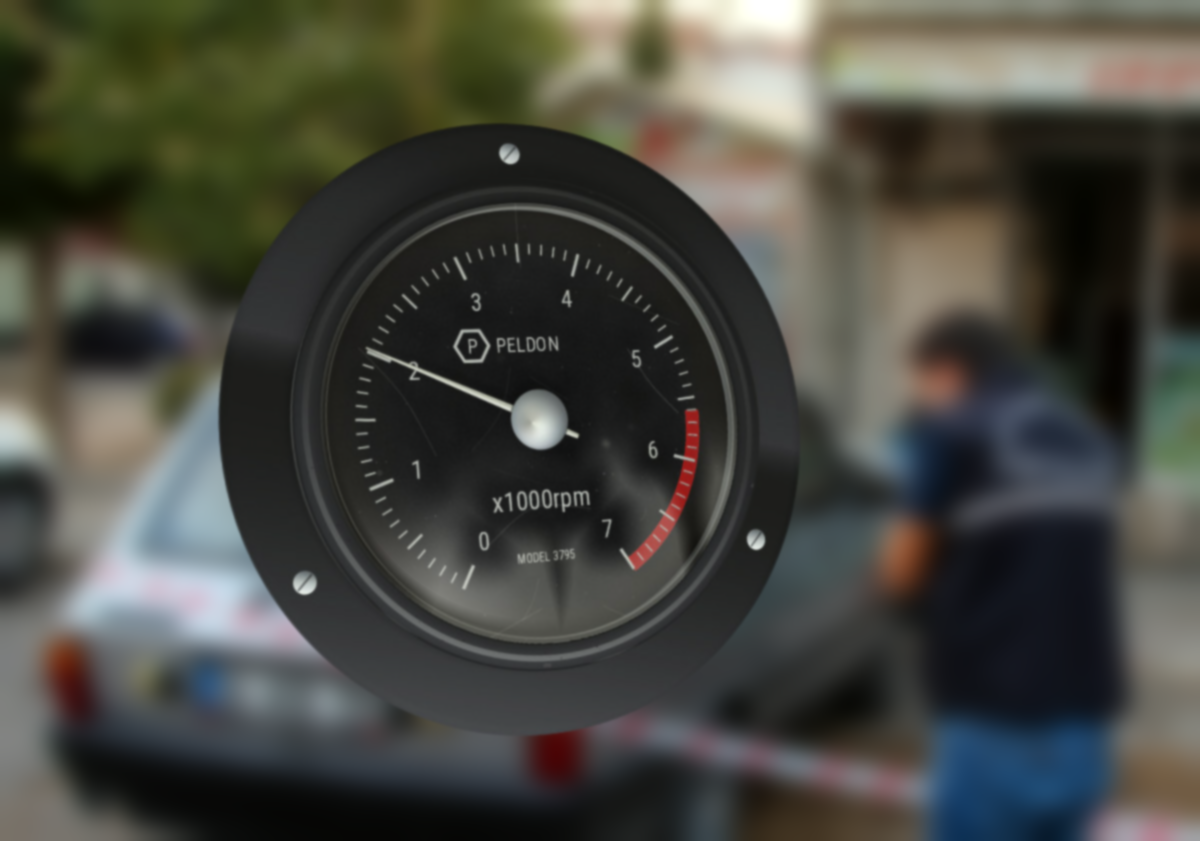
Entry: 2000rpm
